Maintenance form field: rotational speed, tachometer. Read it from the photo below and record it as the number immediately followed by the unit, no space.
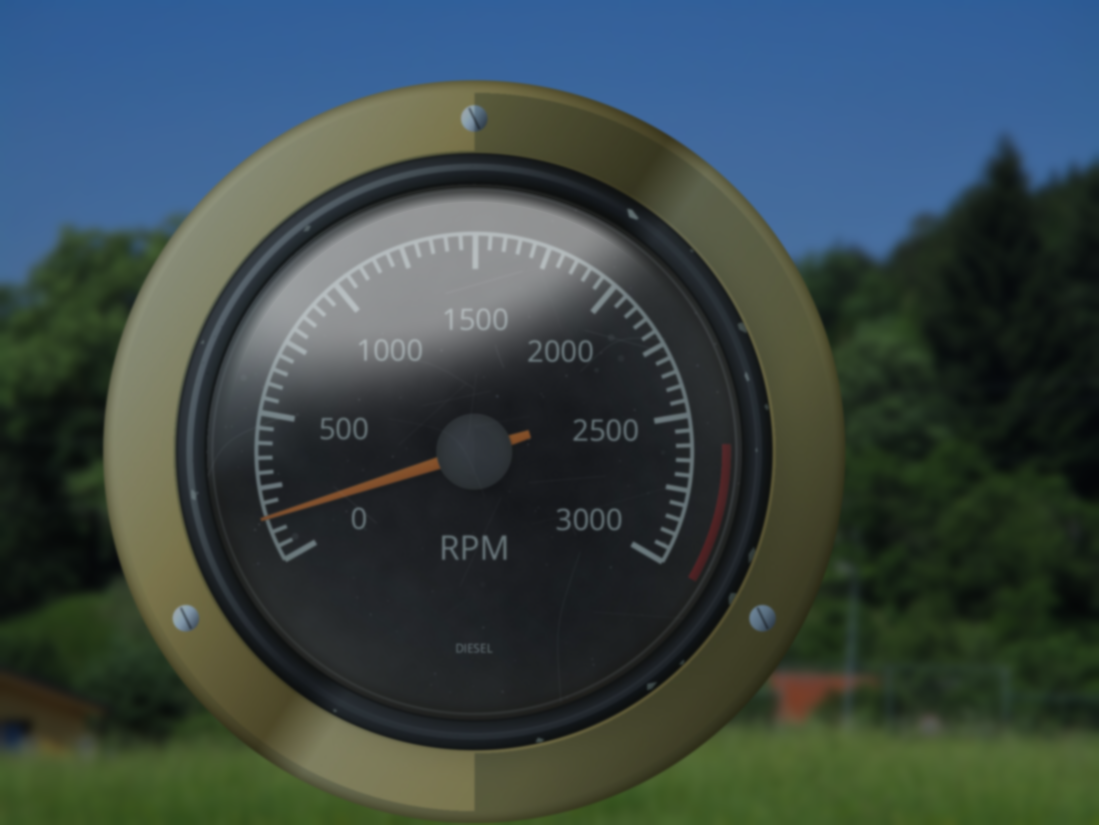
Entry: 150rpm
